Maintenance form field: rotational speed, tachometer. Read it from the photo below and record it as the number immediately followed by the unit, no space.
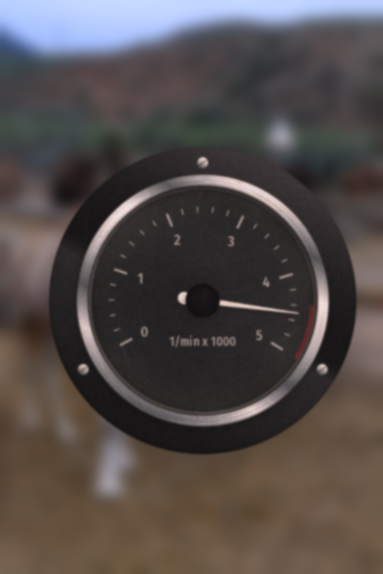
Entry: 4500rpm
